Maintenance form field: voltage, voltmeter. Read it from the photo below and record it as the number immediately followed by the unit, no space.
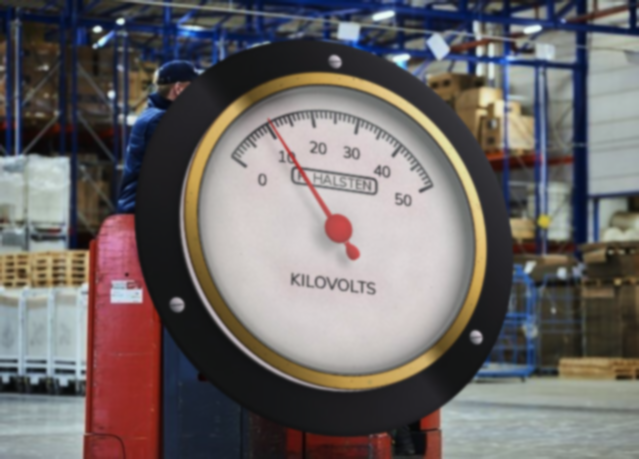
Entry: 10kV
